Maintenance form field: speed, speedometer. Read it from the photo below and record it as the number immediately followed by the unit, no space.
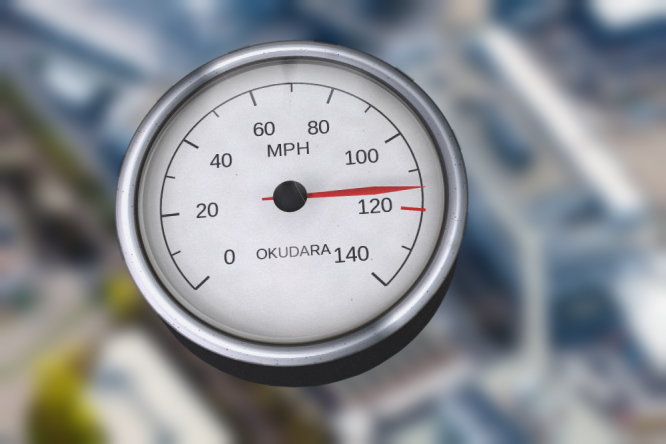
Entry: 115mph
